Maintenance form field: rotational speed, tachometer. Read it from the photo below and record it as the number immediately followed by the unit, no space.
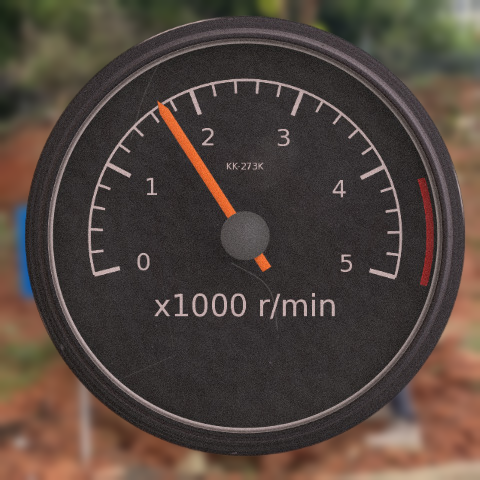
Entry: 1700rpm
